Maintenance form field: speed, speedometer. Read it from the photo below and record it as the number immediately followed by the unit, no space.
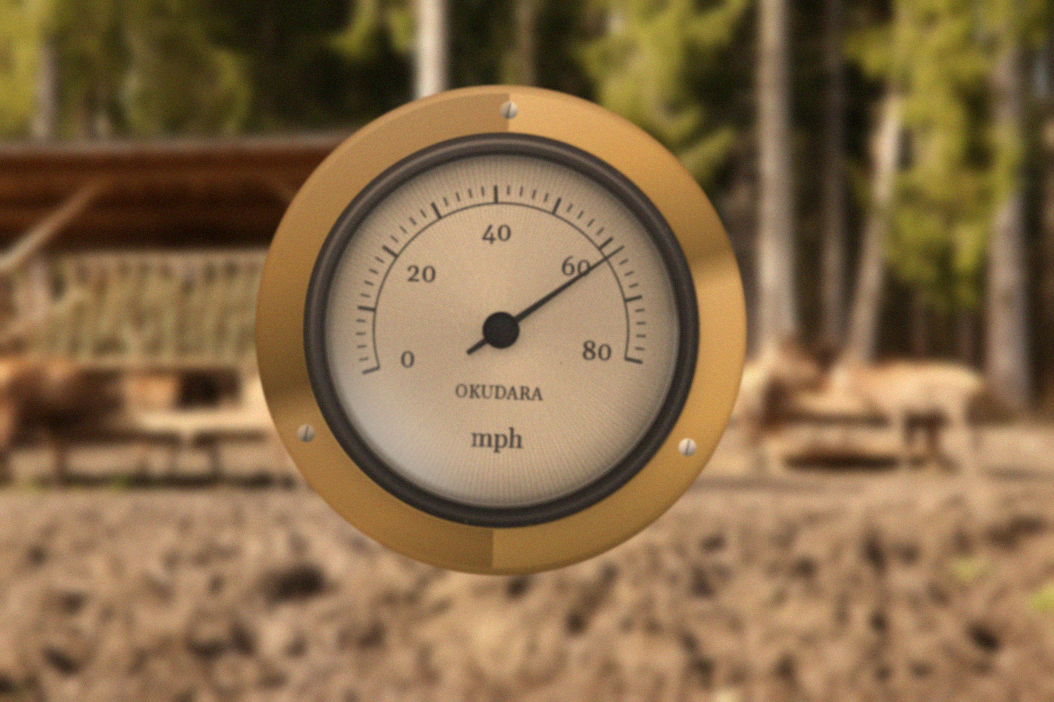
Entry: 62mph
